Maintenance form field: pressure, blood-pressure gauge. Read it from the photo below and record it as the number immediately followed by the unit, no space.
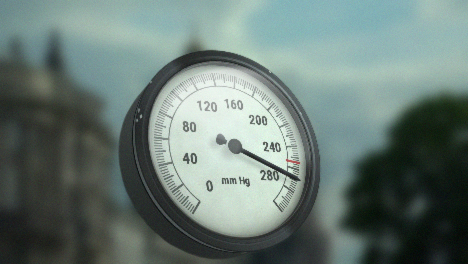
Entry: 270mmHg
